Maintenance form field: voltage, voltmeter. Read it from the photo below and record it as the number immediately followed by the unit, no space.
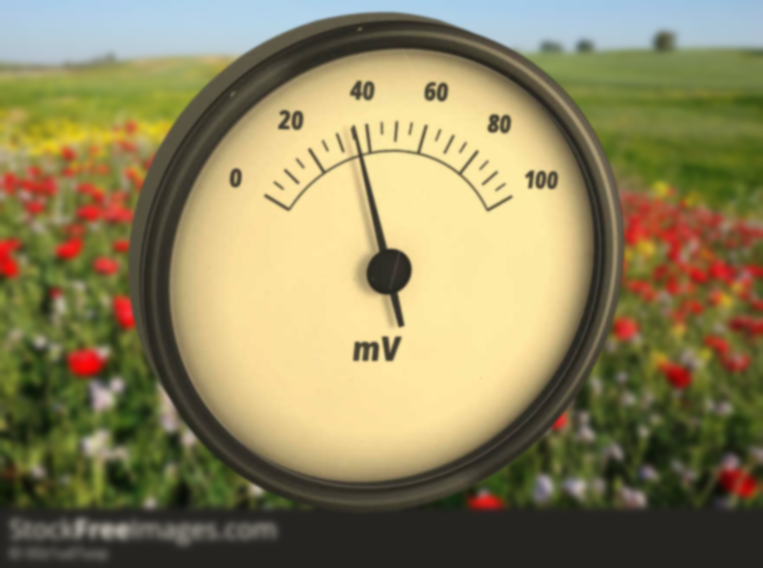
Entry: 35mV
